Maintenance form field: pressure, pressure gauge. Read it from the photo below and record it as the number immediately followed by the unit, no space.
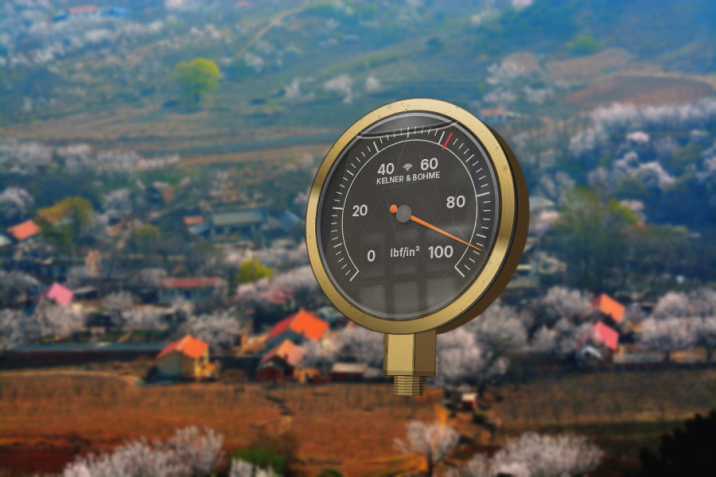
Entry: 93psi
